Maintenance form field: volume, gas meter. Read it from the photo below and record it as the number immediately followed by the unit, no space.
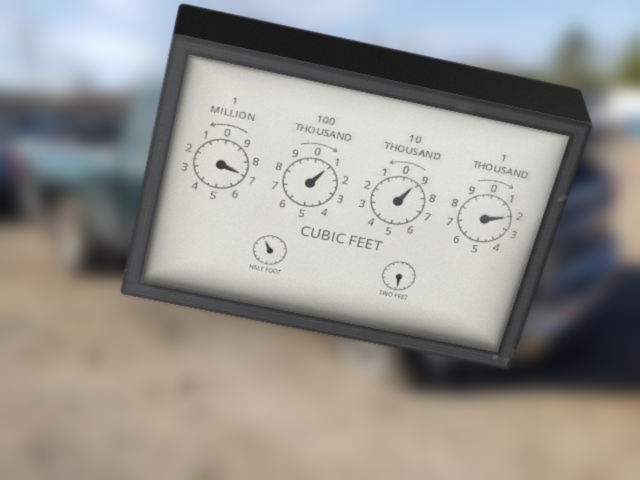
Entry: 709200ft³
